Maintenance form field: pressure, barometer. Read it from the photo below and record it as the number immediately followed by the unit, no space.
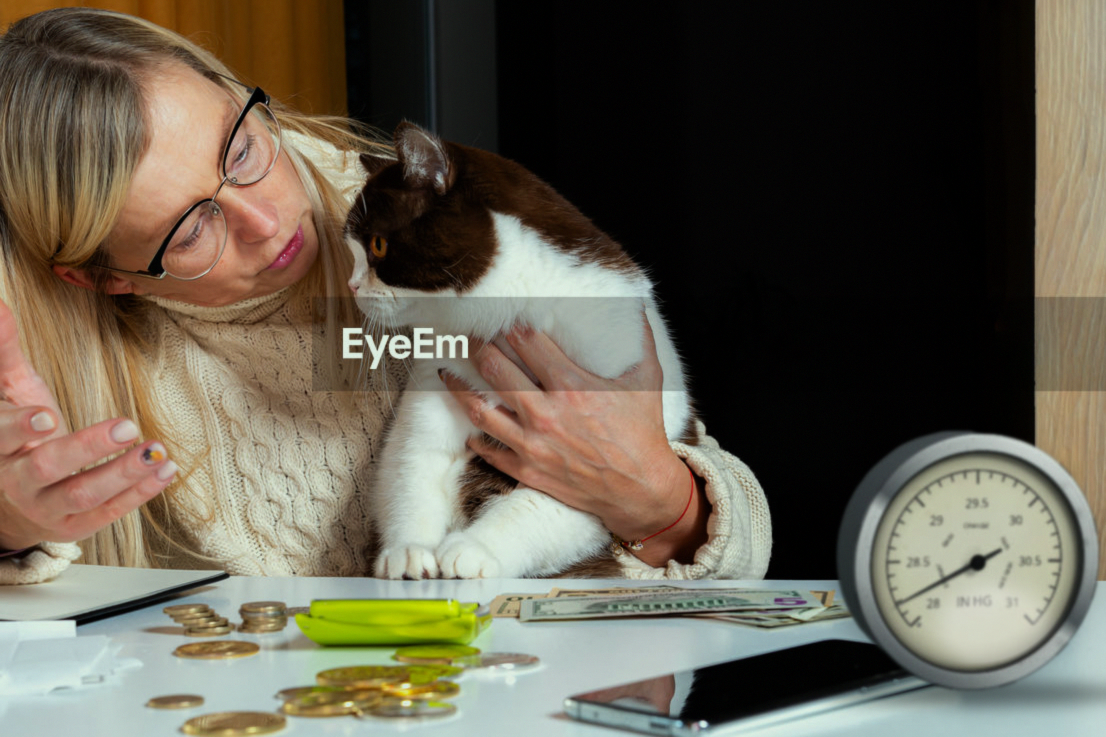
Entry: 28.2inHg
